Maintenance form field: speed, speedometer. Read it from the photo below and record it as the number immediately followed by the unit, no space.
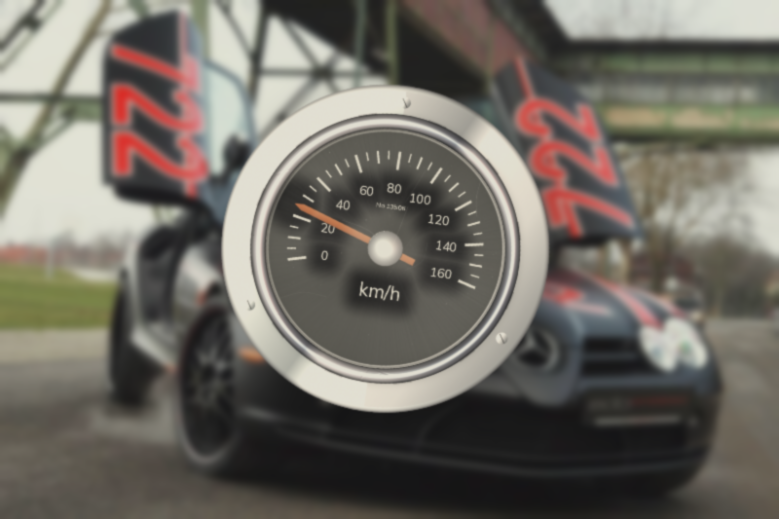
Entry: 25km/h
